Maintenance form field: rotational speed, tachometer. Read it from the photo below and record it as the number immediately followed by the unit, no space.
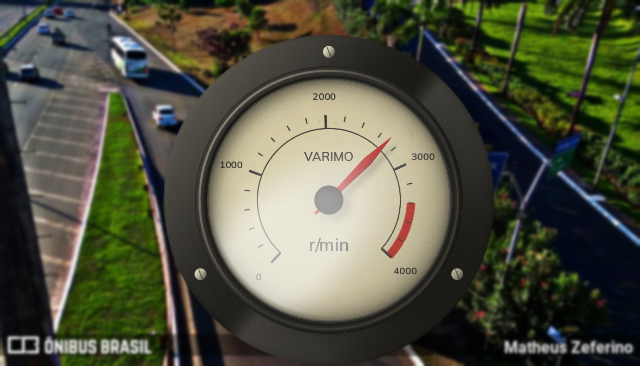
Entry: 2700rpm
